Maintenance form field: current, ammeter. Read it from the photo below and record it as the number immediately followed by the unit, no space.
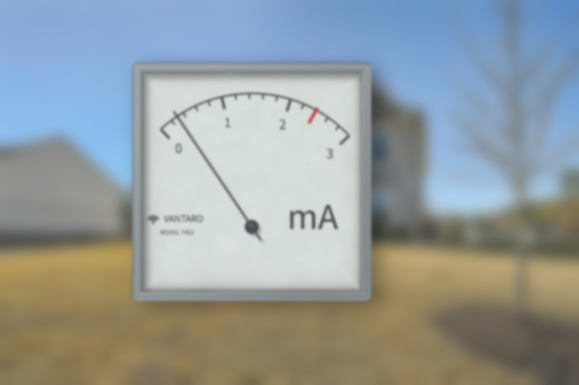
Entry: 0.3mA
